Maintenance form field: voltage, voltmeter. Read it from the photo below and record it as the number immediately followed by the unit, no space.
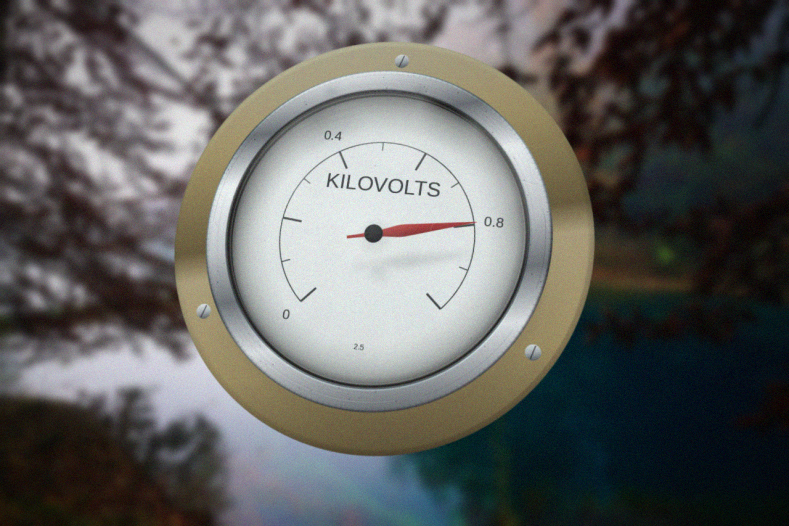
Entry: 0.8kV
